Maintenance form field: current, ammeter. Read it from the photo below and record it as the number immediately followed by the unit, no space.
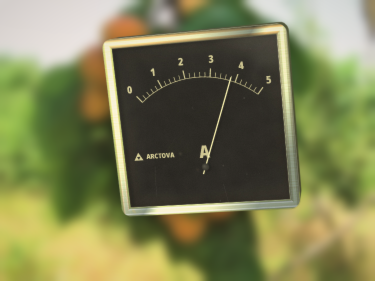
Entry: 3.8A
